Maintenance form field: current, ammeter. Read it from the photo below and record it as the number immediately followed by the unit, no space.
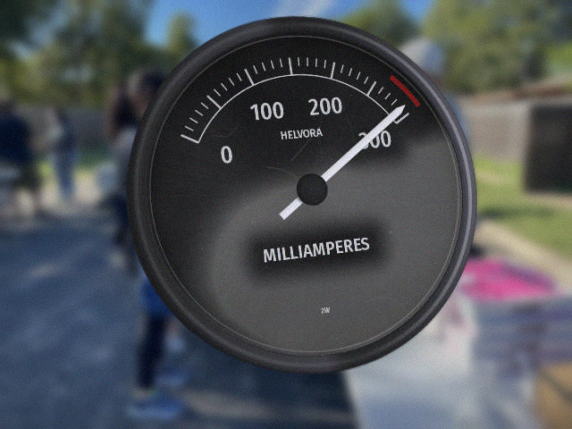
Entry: 290mA
